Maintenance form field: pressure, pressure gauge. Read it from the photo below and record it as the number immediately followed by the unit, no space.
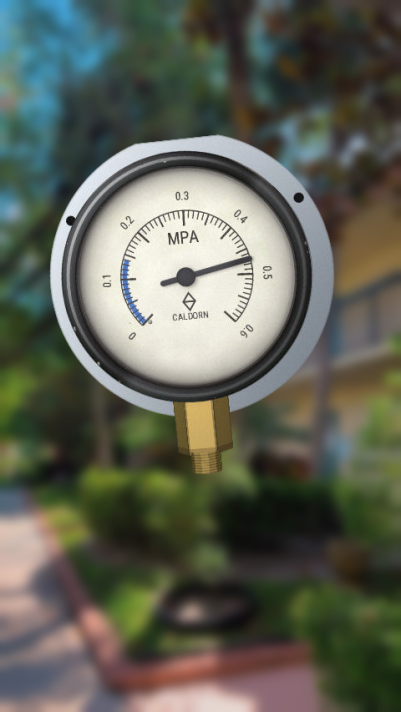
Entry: 0.47MPa
